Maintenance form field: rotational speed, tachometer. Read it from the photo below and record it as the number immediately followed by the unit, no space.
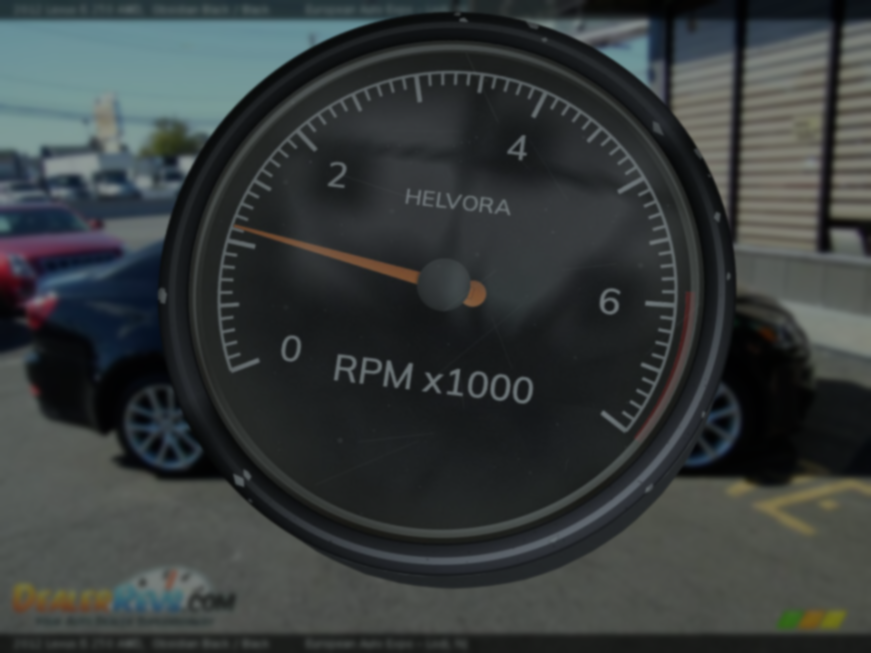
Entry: 1100rpm
